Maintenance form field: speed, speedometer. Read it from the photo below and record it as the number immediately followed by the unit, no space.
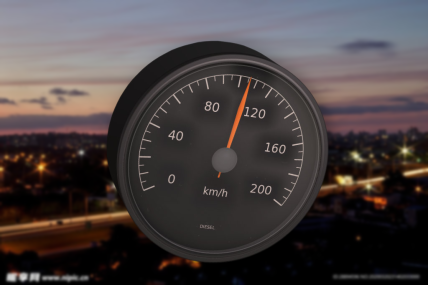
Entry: 105km/h
